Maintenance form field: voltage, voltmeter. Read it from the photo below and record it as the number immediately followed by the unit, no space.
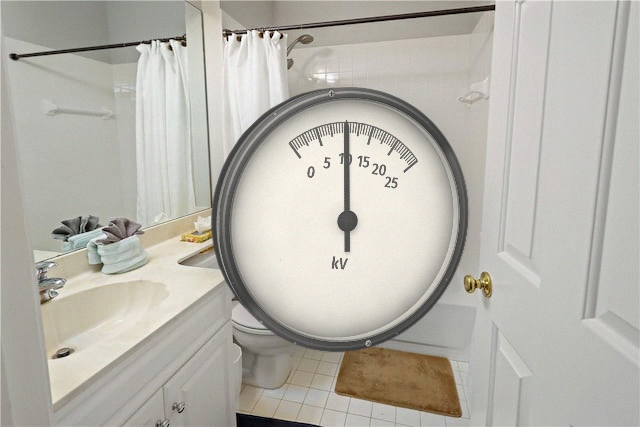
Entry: 10kV
